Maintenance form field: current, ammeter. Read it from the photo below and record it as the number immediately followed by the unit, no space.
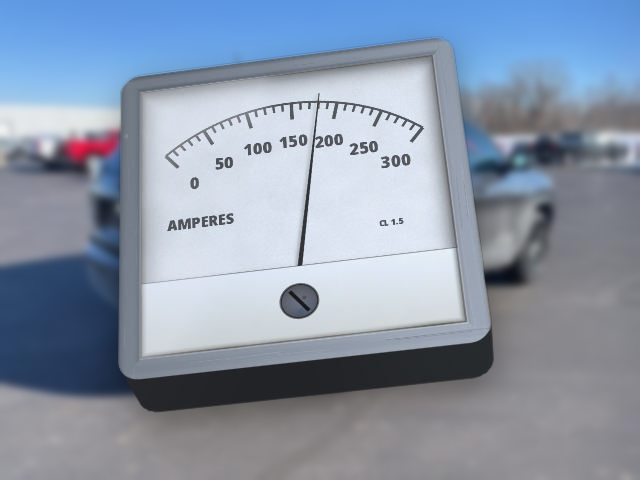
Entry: 180A
